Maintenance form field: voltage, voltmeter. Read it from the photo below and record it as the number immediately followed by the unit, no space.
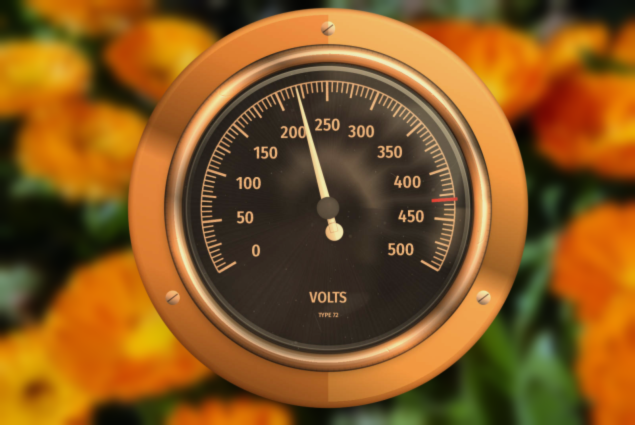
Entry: 220V
